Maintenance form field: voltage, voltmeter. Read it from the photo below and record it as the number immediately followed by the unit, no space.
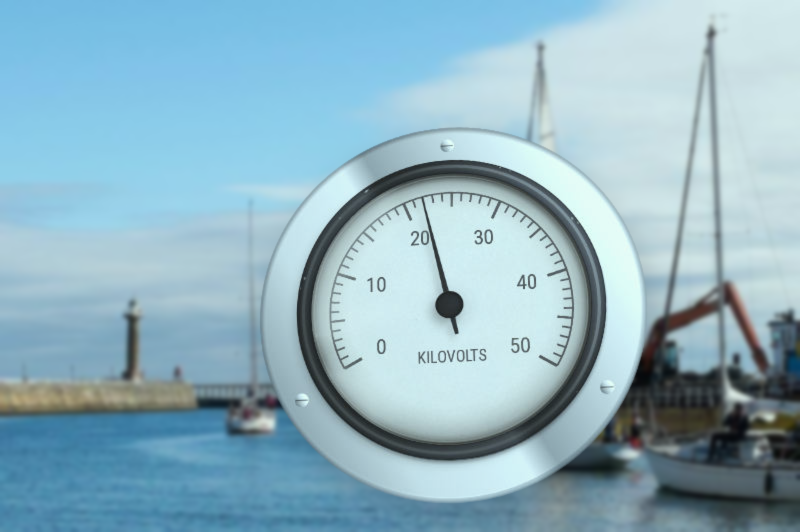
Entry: 22kV
